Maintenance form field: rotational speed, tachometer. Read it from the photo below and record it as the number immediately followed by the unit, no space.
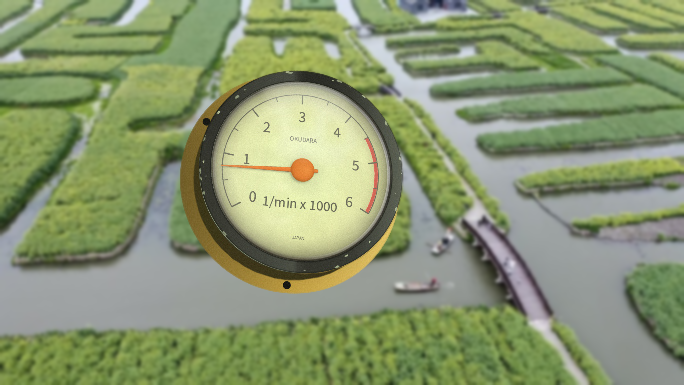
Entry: 750rpm
